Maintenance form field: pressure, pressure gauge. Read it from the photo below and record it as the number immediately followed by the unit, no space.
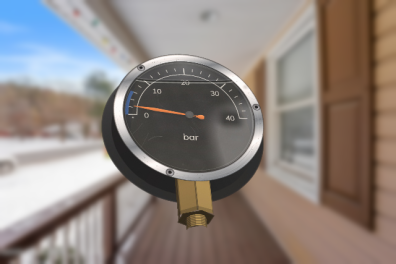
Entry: 2bar
